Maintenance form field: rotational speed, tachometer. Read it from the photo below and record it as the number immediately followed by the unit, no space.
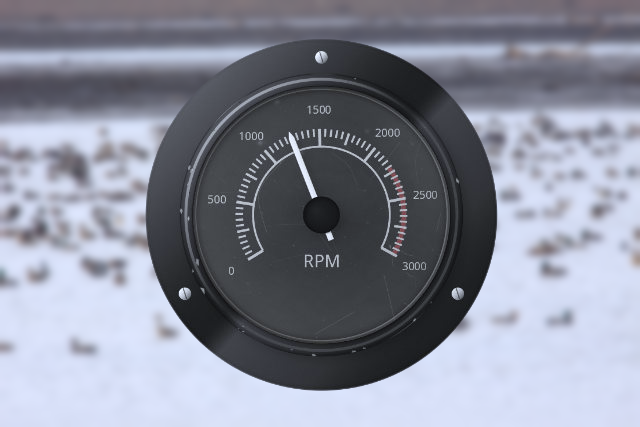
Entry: 1250rpm
